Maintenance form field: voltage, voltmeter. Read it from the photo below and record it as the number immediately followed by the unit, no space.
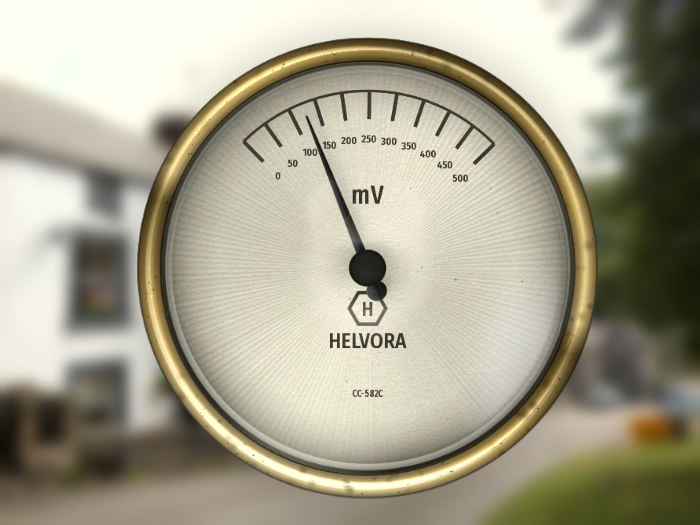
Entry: 125mV
